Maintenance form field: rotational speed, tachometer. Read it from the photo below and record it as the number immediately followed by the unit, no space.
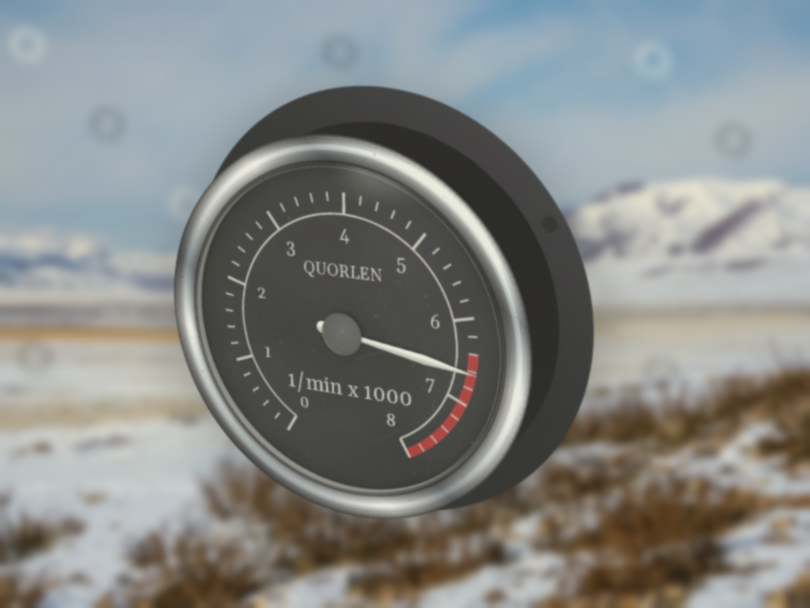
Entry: 6600rpm
